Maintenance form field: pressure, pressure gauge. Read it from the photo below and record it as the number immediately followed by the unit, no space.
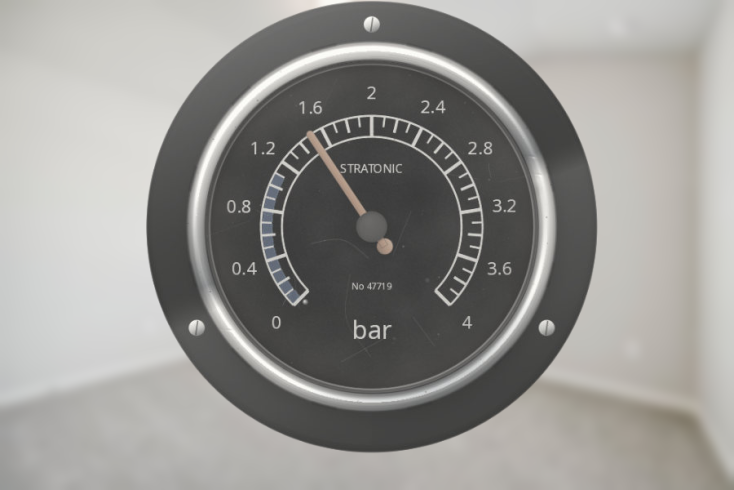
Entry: 1.5bar
